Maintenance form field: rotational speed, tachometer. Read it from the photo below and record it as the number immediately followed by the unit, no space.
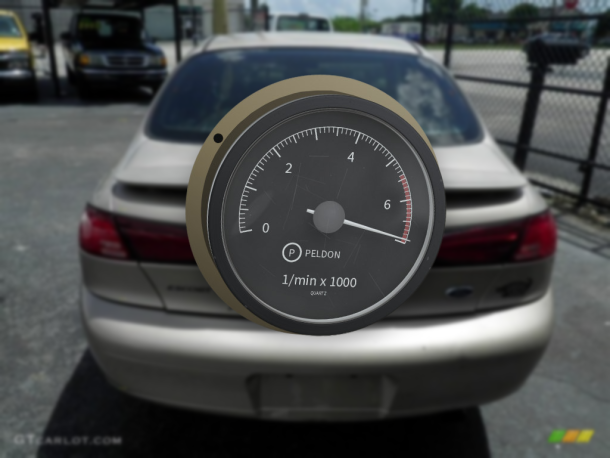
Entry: 6900rpm
